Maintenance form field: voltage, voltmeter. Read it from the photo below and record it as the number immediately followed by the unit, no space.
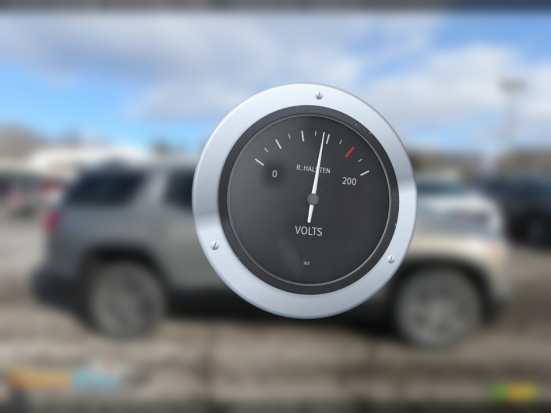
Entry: 110V
